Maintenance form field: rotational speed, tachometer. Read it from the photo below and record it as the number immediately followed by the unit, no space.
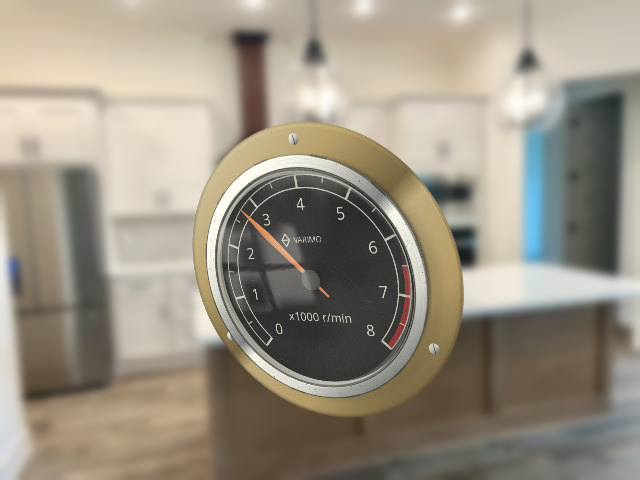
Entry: 2750rpm
